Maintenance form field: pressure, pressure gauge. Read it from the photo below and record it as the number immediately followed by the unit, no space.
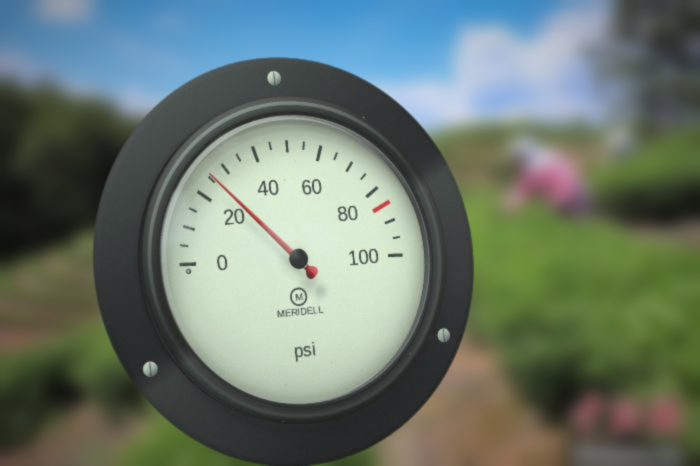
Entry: 25psi
